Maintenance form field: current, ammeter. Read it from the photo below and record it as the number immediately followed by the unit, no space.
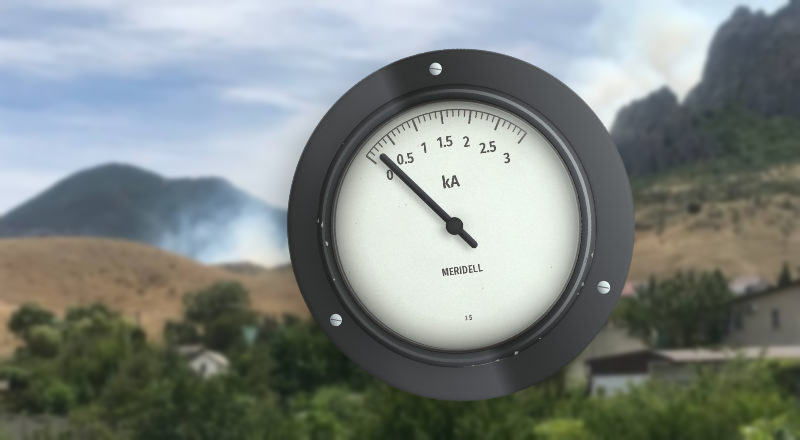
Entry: 0.2kA
